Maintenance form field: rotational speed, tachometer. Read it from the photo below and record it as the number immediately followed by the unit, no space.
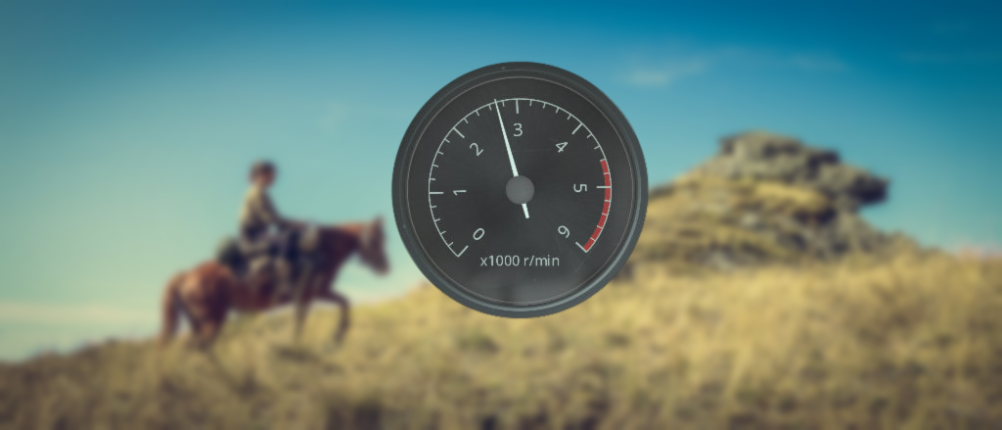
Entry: 2700rpm
